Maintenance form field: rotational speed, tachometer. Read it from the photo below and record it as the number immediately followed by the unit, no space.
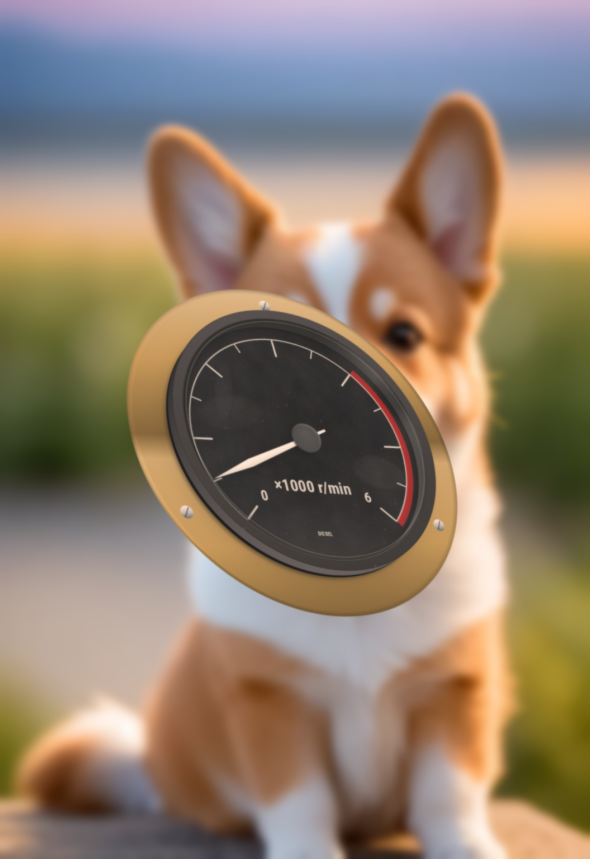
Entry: 500rpm
